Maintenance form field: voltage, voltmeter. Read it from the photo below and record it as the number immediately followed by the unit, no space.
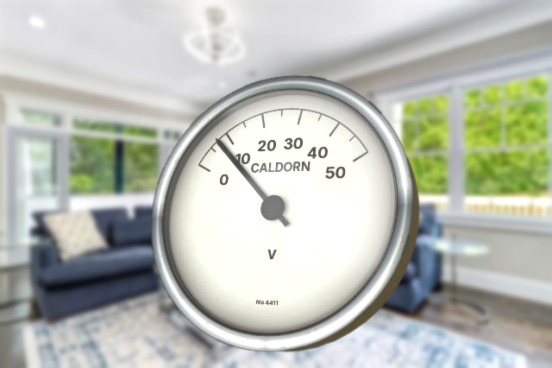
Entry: 7.5V
